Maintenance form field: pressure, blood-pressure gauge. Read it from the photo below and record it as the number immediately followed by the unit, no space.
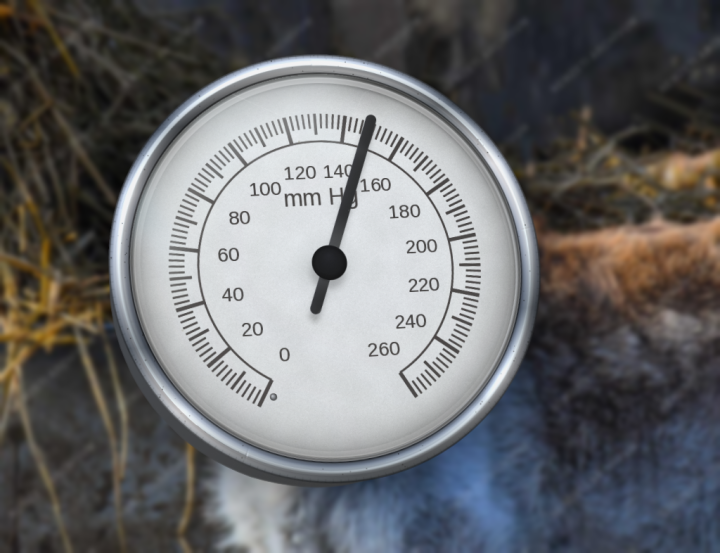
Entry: 148mmHg
